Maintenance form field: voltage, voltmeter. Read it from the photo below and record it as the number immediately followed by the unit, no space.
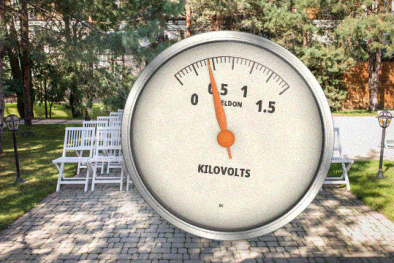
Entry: 0.45kV
